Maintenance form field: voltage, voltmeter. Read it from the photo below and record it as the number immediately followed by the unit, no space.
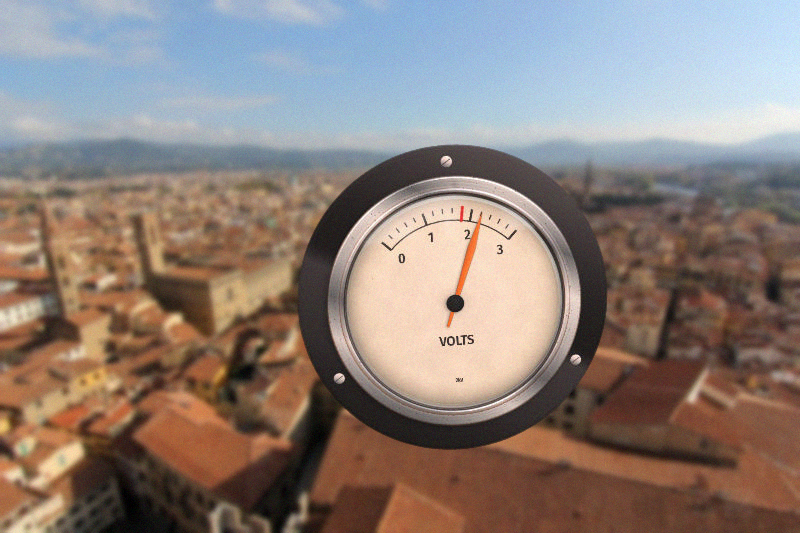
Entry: 2.2V
